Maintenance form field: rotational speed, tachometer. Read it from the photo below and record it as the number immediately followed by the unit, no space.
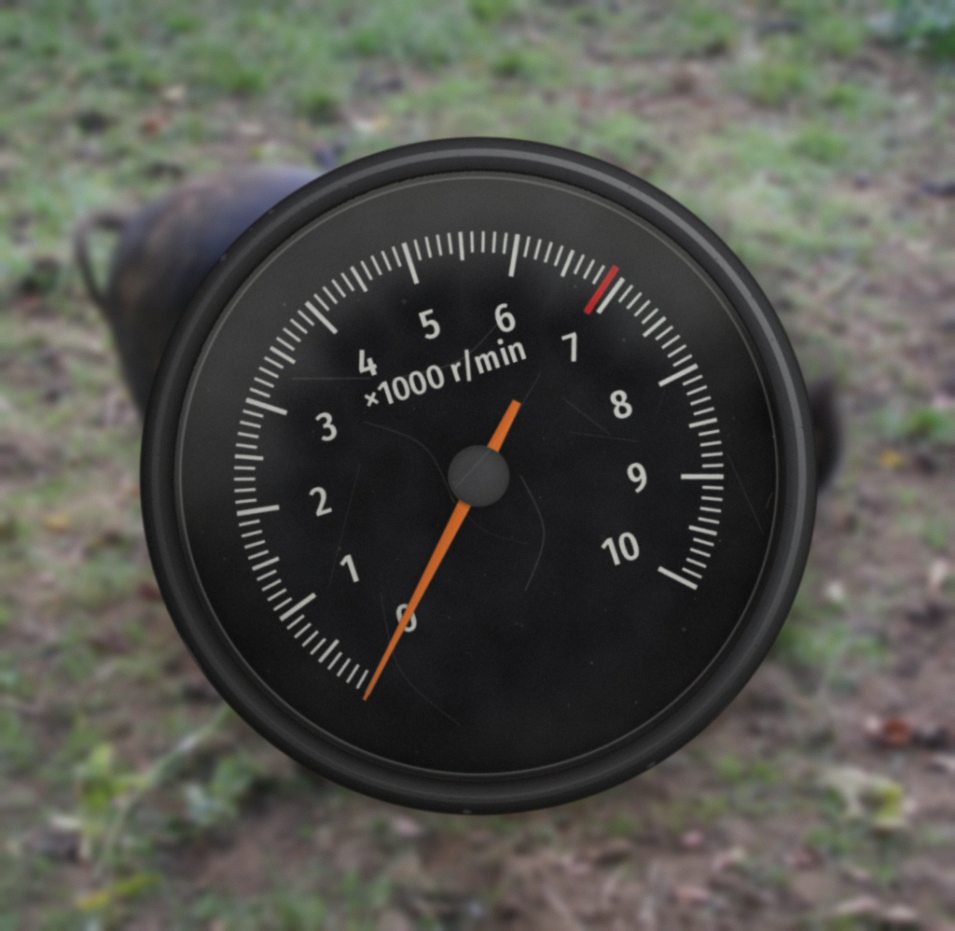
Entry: 0rpm
